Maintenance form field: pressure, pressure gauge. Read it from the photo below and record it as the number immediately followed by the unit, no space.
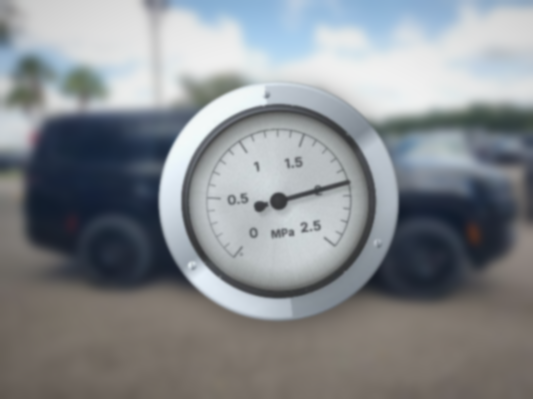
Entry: 2MPa
